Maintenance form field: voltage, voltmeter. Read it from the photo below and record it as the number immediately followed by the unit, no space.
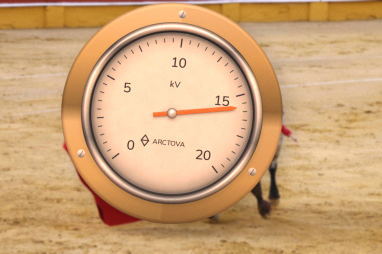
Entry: 15.75kV
